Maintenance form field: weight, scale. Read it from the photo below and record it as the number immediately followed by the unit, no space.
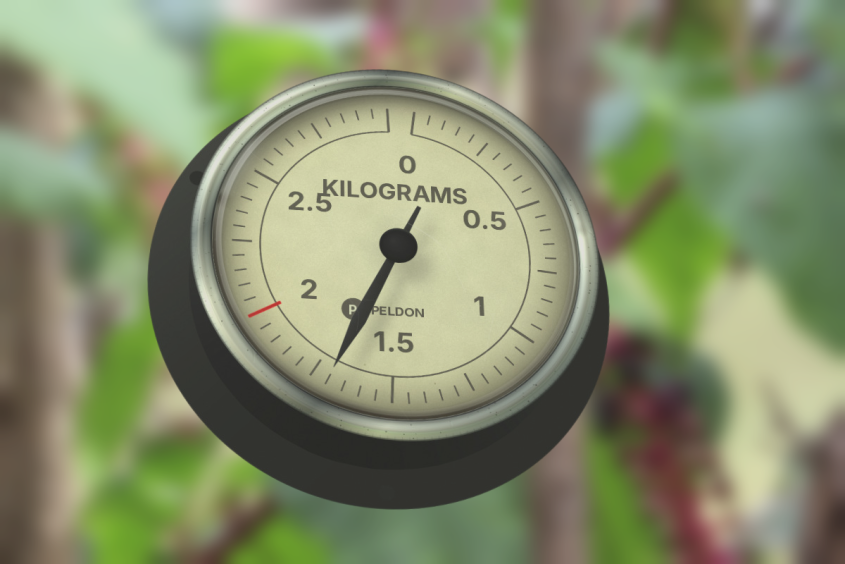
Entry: 1.7kg
